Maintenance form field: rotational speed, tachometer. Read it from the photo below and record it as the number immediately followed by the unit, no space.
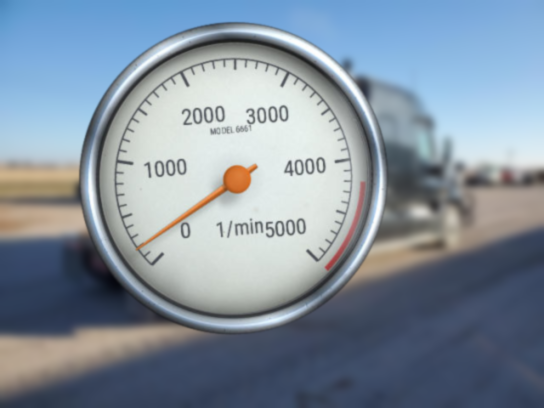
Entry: 200rpm
